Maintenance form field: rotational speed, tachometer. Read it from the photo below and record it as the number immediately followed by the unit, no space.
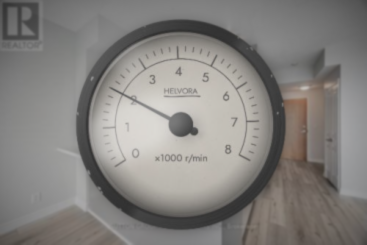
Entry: 2000rpm
